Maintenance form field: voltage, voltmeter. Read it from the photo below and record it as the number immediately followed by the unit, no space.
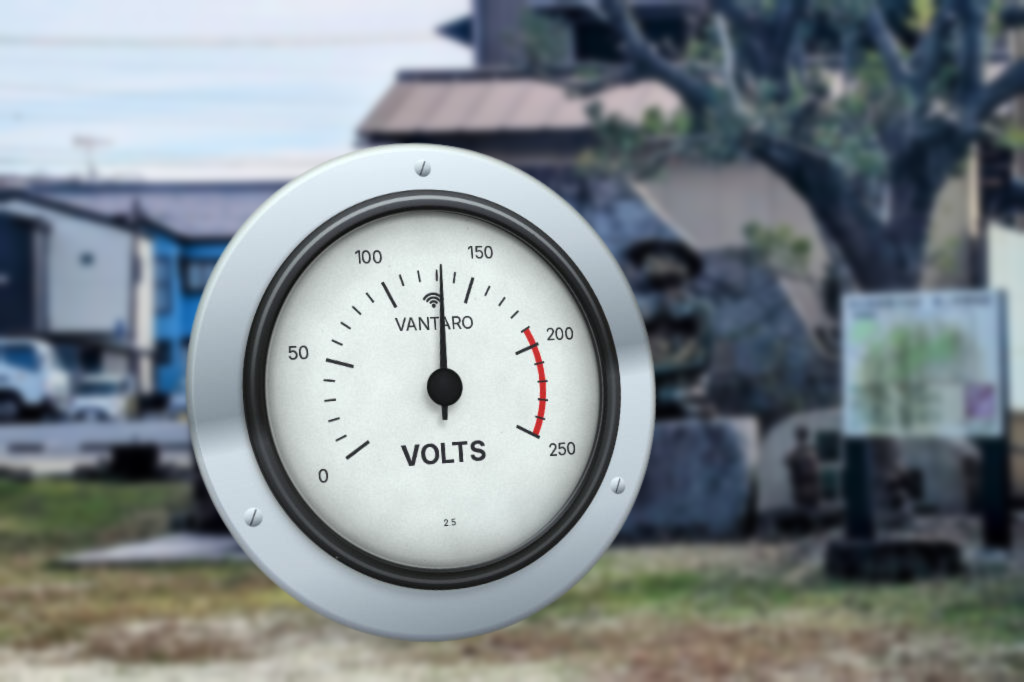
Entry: 130V
